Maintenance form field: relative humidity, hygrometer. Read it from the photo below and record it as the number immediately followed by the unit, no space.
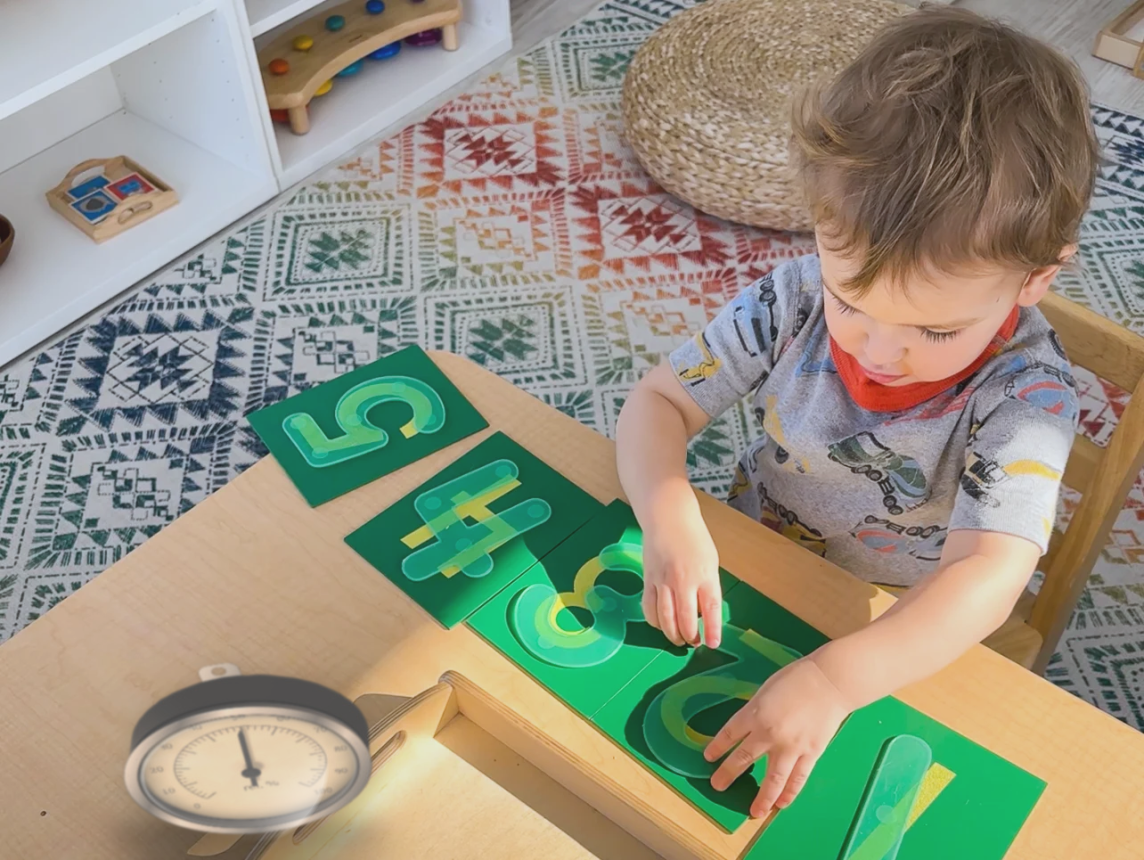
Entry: 50%
